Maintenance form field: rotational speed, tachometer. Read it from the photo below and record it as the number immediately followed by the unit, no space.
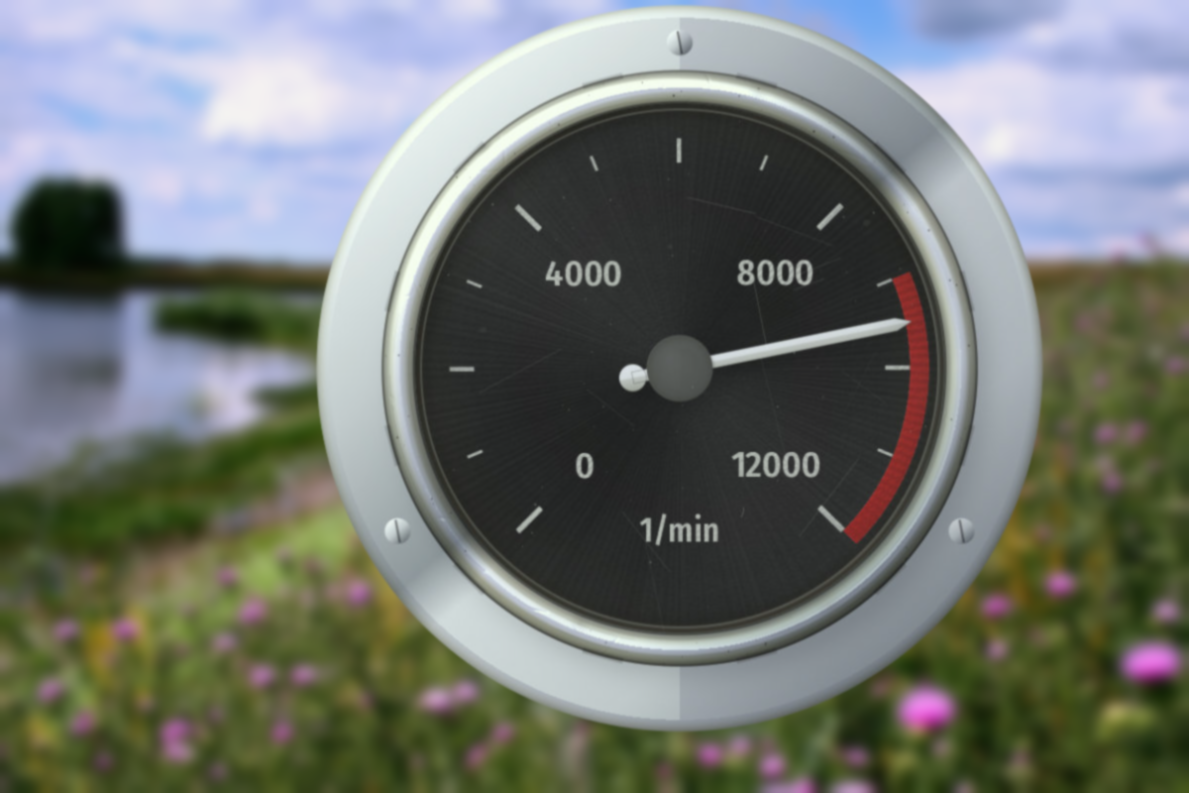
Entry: 9500rpm
